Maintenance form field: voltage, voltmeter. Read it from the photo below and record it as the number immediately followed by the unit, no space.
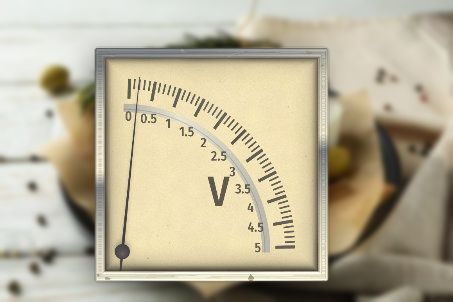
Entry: 0.2V
